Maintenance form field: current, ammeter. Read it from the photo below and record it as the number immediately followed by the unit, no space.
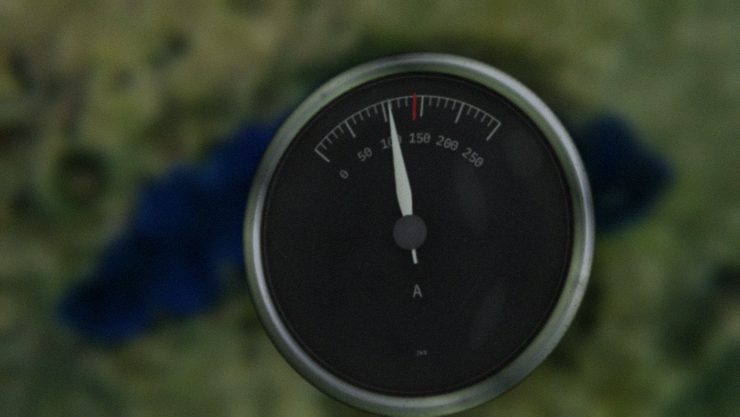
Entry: 110A
